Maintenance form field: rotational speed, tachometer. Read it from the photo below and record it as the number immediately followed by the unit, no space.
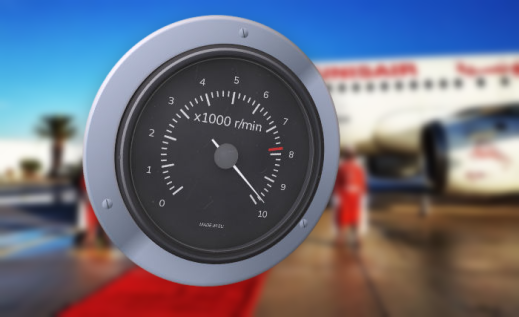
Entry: 9800rpm
